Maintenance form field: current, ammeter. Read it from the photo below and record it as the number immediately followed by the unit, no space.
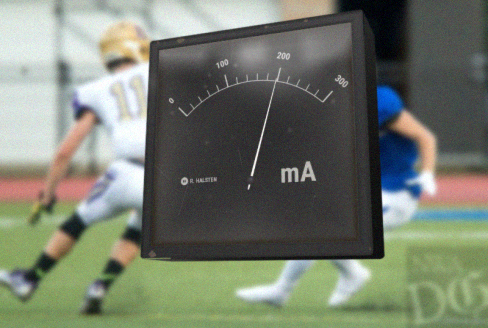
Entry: 200mA
